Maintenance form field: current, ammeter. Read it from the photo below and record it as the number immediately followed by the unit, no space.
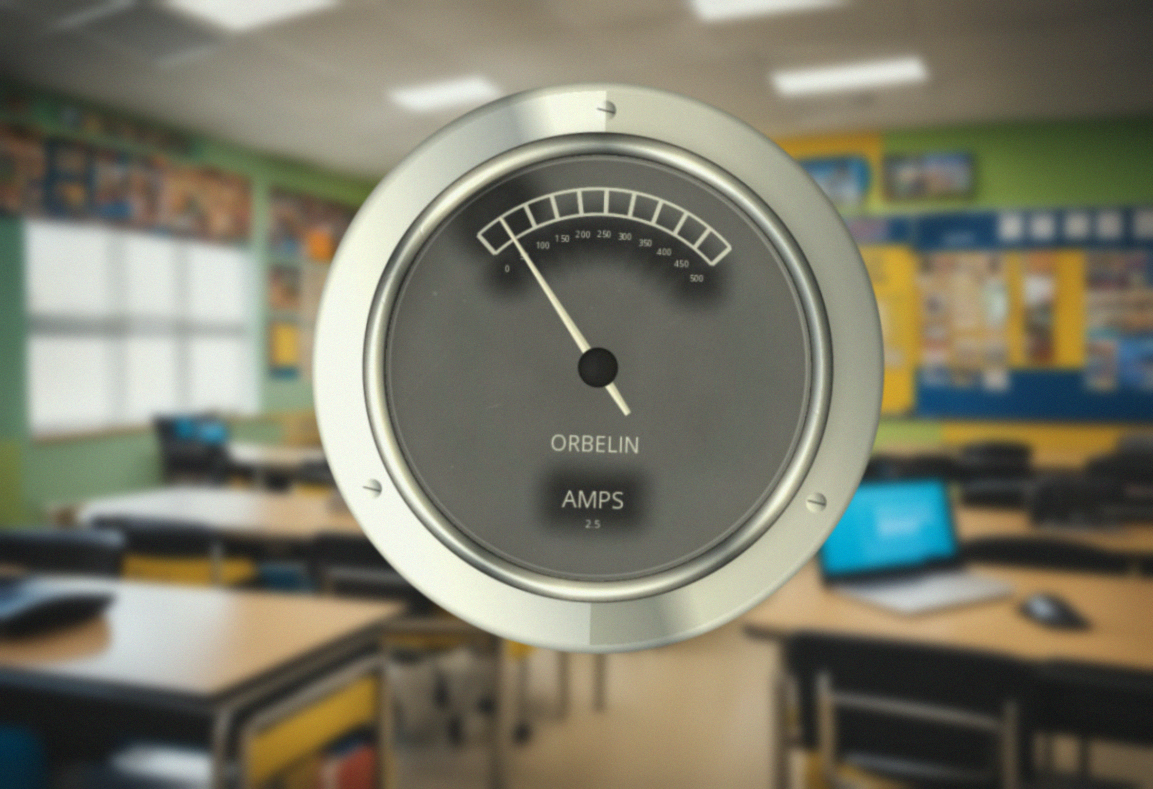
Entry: 50A
